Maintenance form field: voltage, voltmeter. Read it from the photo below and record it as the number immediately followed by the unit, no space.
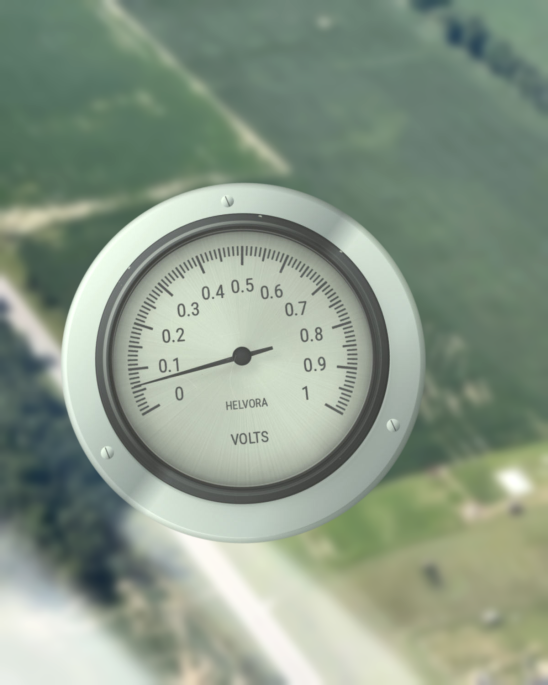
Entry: 0.06V
